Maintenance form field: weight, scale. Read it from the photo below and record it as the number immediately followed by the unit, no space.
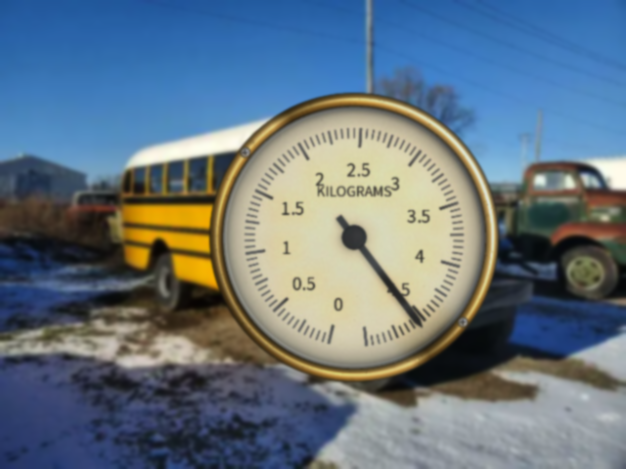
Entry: 4.55kg
